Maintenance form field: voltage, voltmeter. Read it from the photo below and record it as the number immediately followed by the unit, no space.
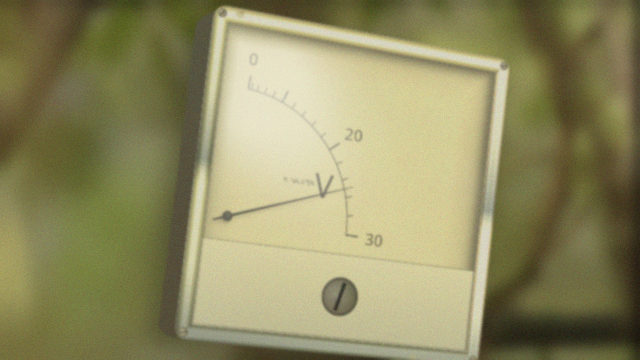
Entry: 25V
